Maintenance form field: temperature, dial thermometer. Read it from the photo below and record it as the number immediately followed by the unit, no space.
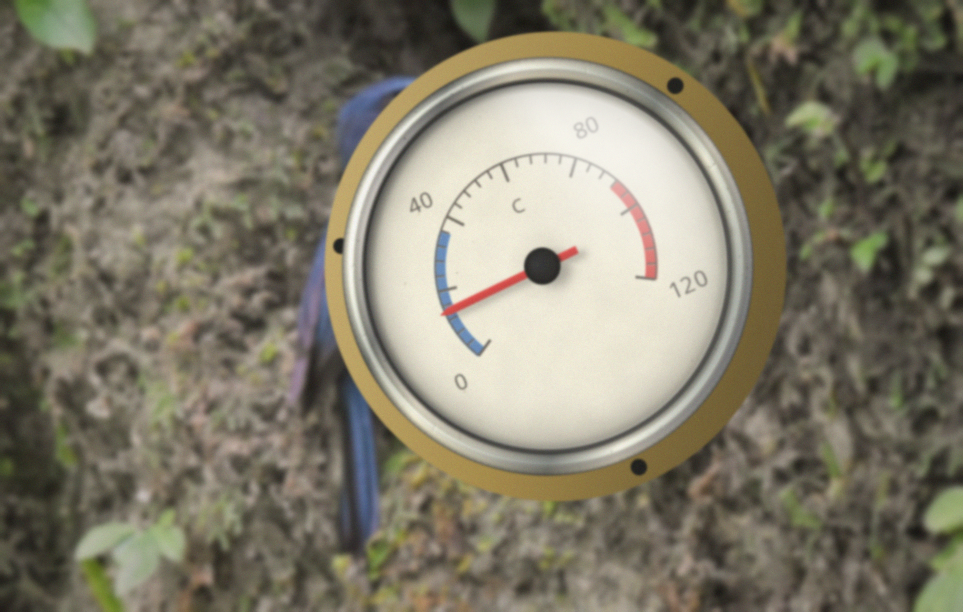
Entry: 14°C
